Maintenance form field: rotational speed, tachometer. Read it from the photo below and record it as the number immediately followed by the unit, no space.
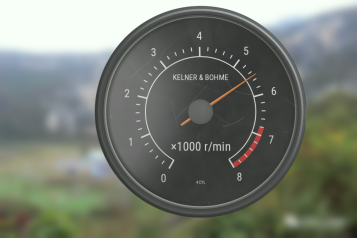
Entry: 5500rpm
